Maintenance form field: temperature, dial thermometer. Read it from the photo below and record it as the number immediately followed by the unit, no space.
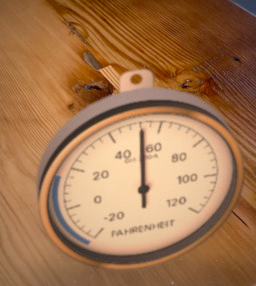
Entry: 52°F
